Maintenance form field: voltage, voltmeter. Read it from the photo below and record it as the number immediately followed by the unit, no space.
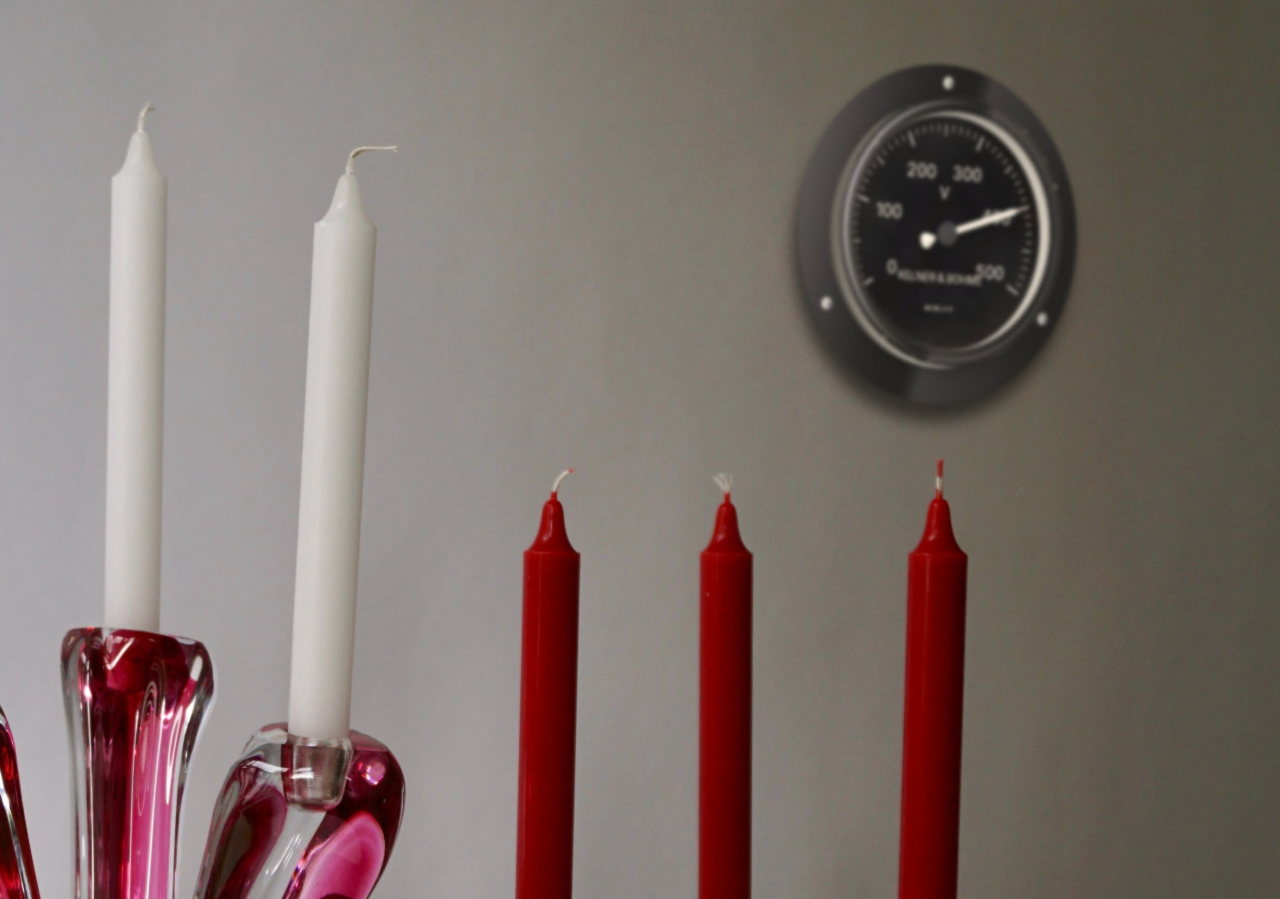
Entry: 400V
